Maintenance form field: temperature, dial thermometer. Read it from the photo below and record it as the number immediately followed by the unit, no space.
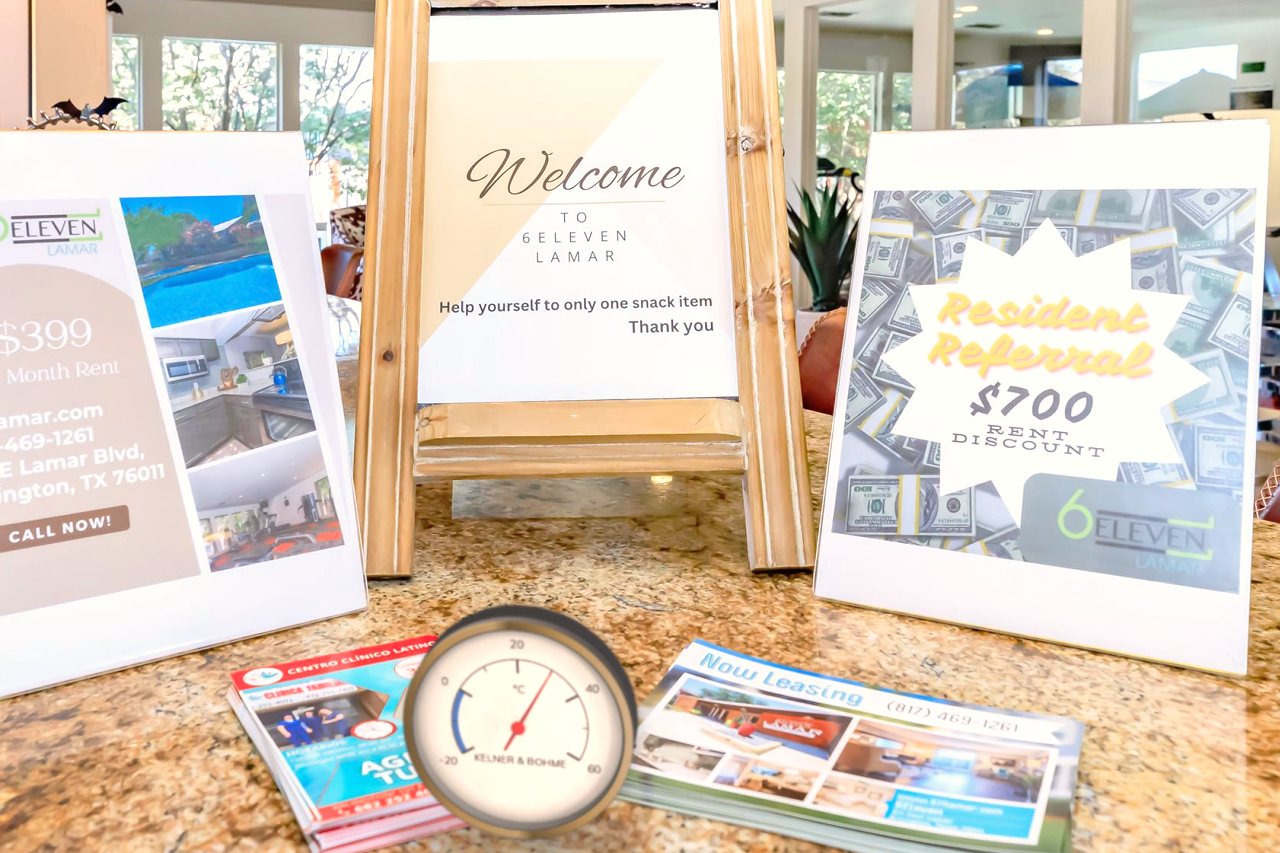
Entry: 30°C
